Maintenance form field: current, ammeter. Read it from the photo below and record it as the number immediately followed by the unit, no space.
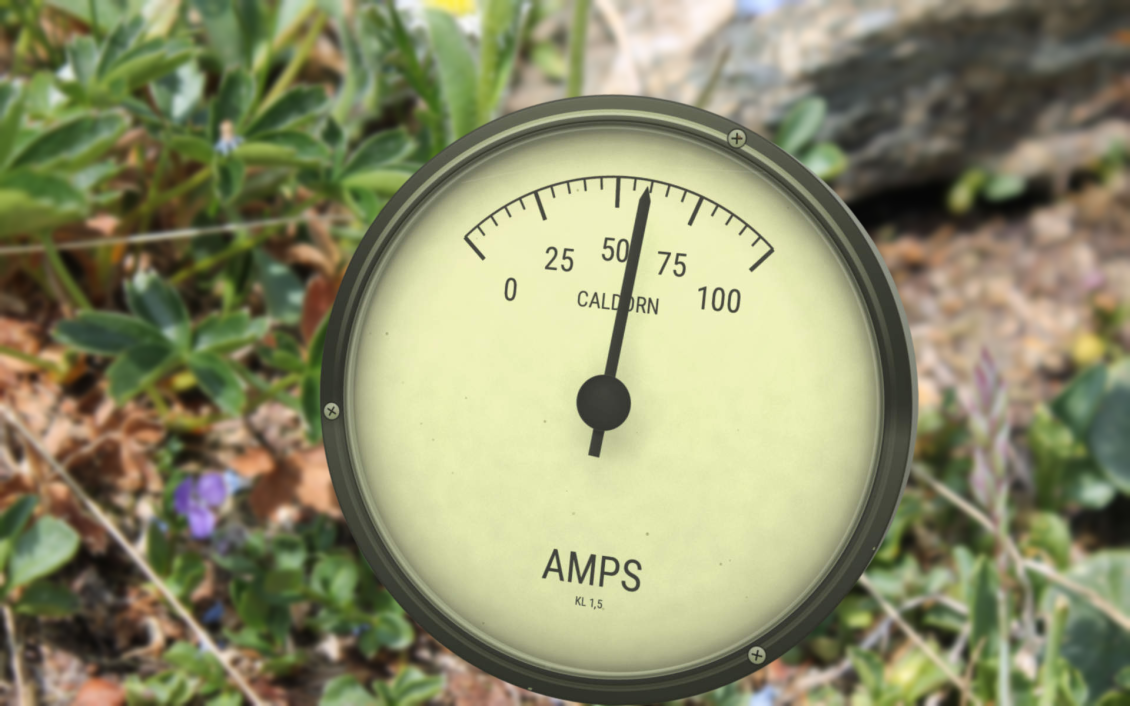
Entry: 60A
